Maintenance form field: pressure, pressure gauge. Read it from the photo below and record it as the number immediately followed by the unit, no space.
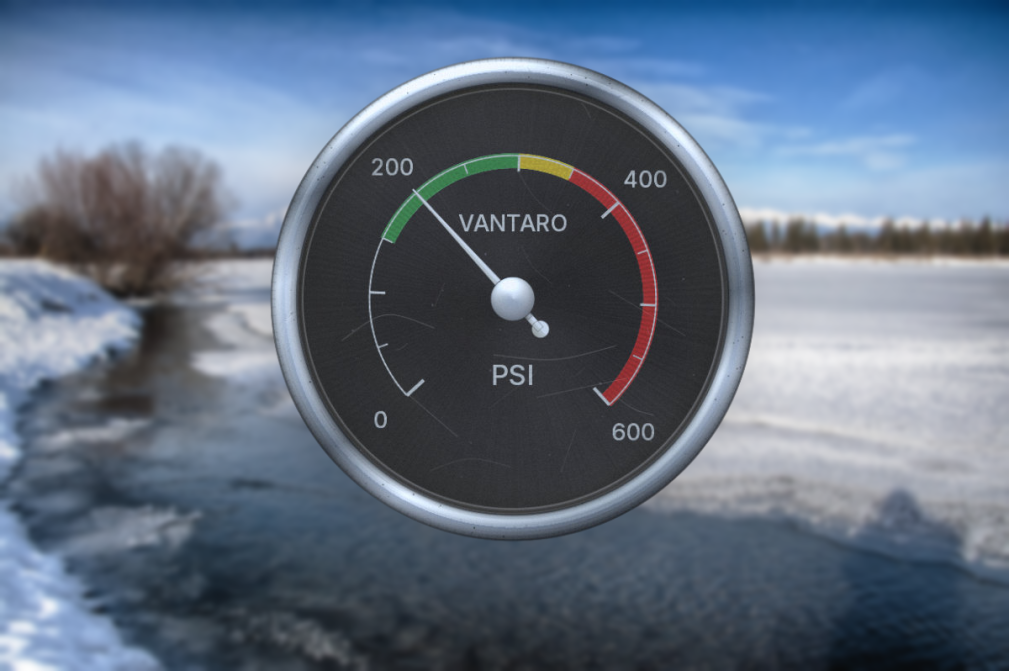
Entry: 200psi
